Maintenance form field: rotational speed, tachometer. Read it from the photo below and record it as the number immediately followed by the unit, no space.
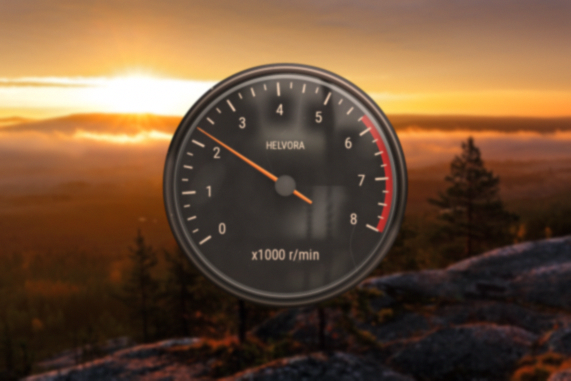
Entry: 2250rpm
